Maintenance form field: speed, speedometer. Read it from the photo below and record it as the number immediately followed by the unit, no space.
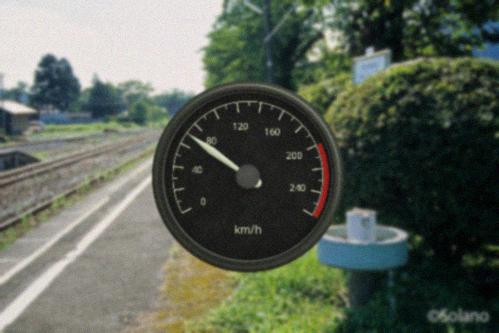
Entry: 70km/h
